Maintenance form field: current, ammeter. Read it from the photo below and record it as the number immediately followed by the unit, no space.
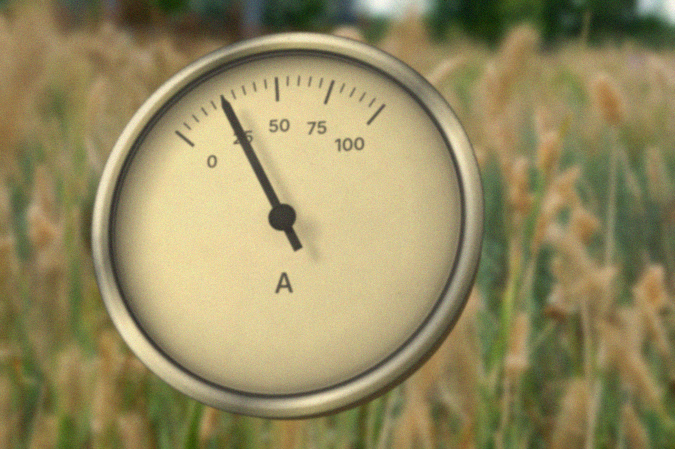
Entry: 25A
